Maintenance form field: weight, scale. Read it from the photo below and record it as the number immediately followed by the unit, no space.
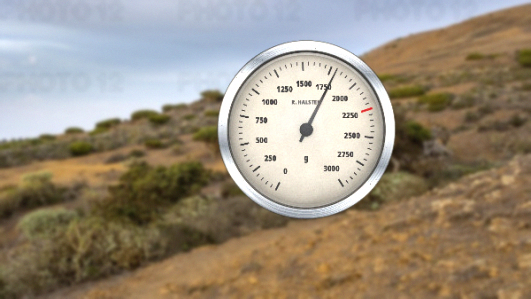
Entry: 1800g
